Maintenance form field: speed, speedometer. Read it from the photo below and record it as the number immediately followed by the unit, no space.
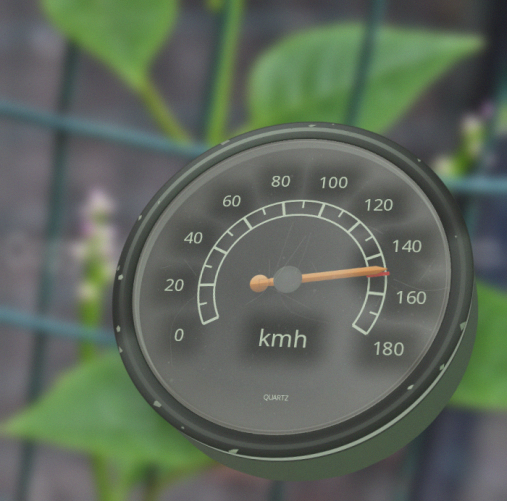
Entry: 150km/h
